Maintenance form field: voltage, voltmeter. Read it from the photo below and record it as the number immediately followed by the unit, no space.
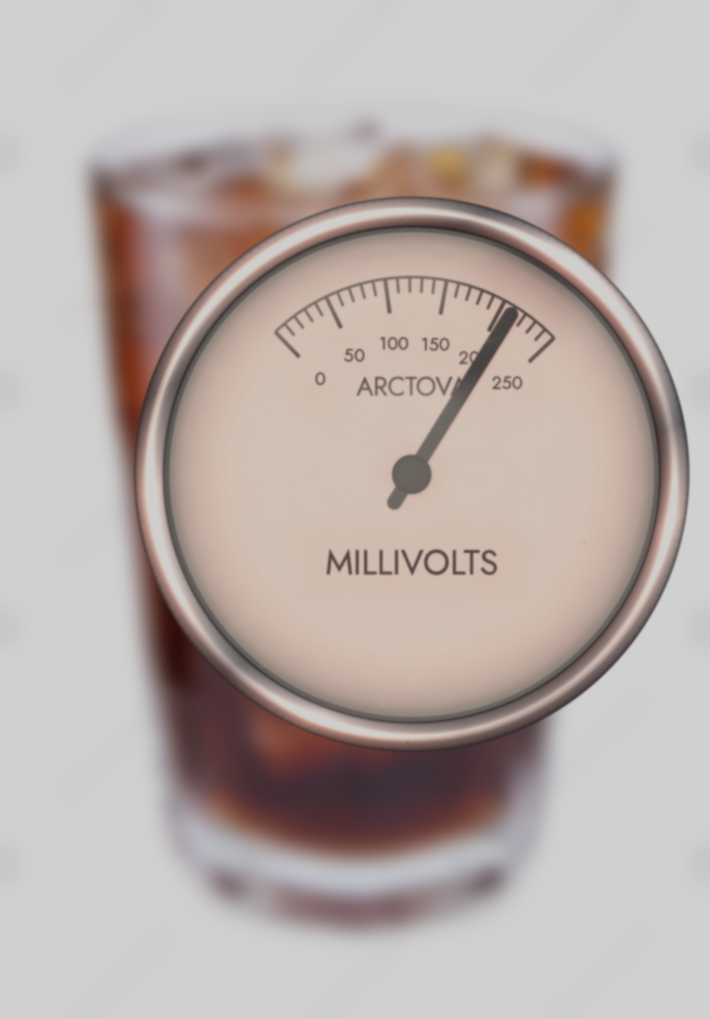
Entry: 210mV
